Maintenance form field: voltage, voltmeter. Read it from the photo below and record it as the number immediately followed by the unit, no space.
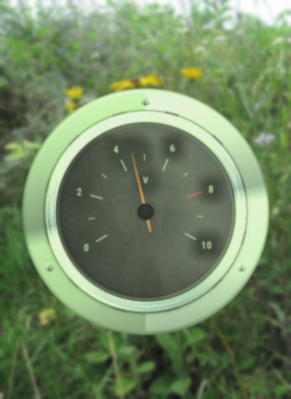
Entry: 4.5V
